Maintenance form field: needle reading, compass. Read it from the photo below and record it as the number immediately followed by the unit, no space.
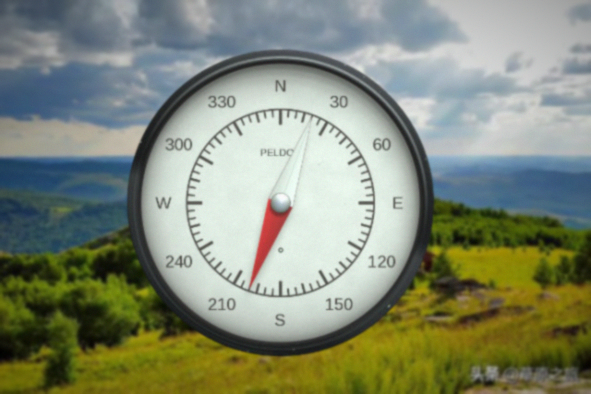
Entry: 200°
